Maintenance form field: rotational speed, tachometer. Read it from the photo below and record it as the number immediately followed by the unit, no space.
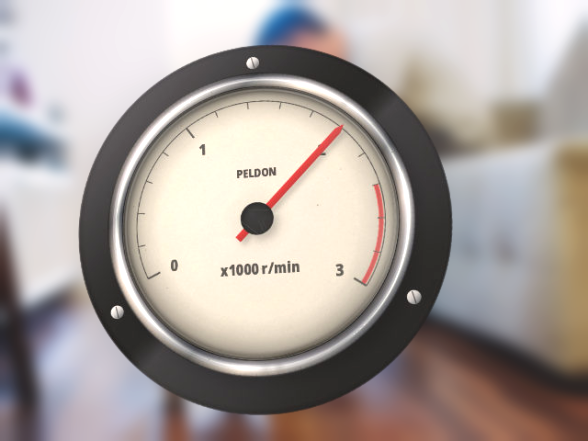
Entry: 2000rpm
